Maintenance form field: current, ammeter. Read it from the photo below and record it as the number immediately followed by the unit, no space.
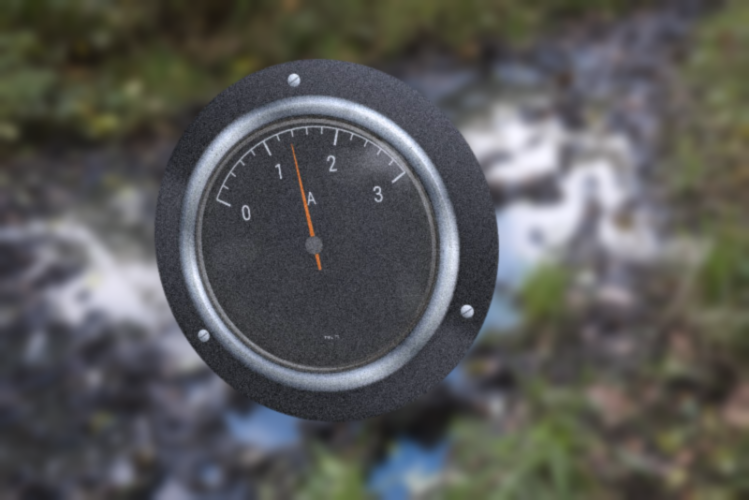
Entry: 1.4A
